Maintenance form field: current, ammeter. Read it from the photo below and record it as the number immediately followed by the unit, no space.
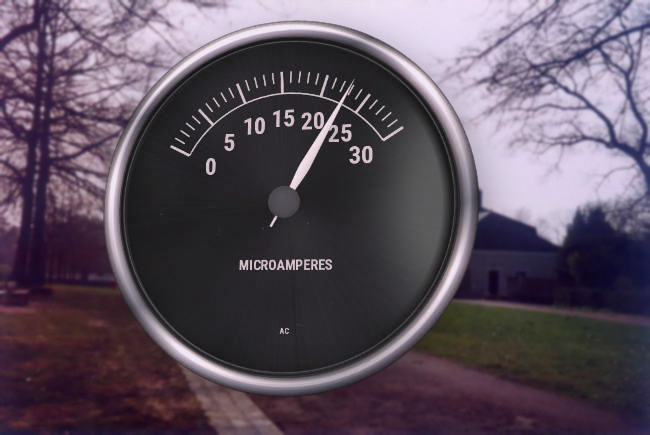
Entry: 23µA
